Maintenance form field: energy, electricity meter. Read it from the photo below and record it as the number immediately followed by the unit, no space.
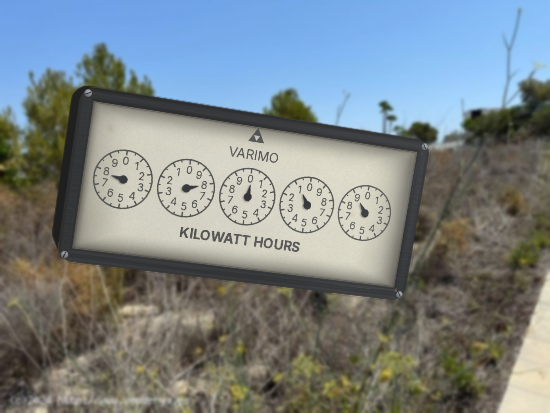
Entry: 78009kWh
